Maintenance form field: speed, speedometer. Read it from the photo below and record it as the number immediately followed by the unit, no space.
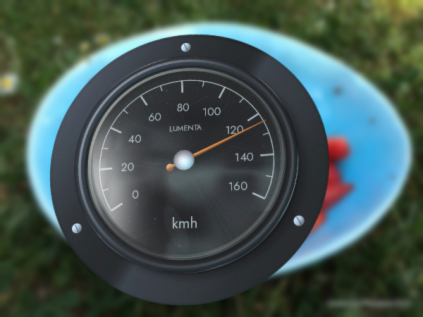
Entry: 125km/h
